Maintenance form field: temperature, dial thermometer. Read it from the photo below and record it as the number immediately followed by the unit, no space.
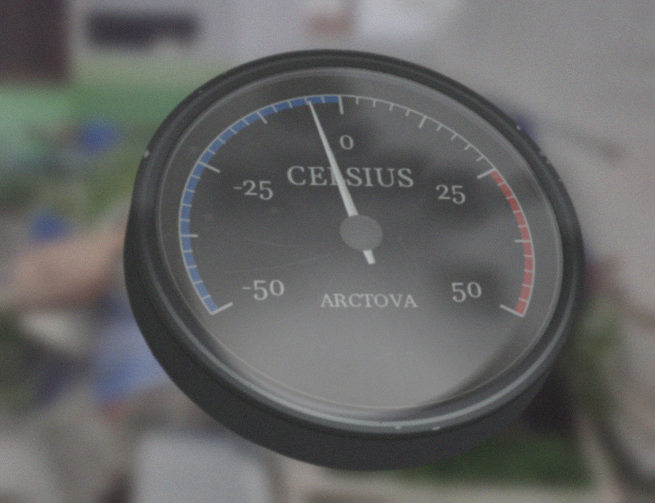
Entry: -5°C
